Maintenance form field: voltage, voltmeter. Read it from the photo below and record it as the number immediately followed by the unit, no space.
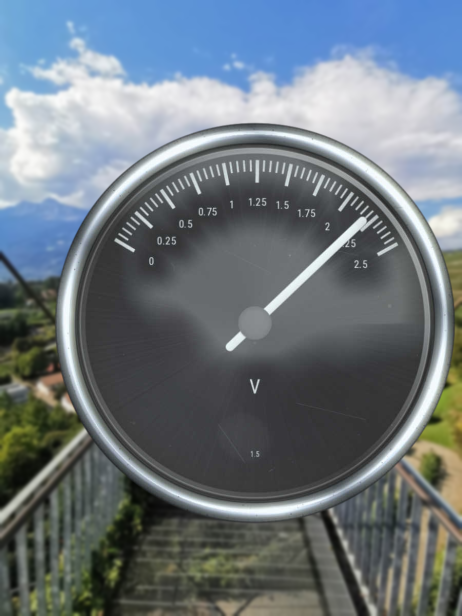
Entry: 2.2V
